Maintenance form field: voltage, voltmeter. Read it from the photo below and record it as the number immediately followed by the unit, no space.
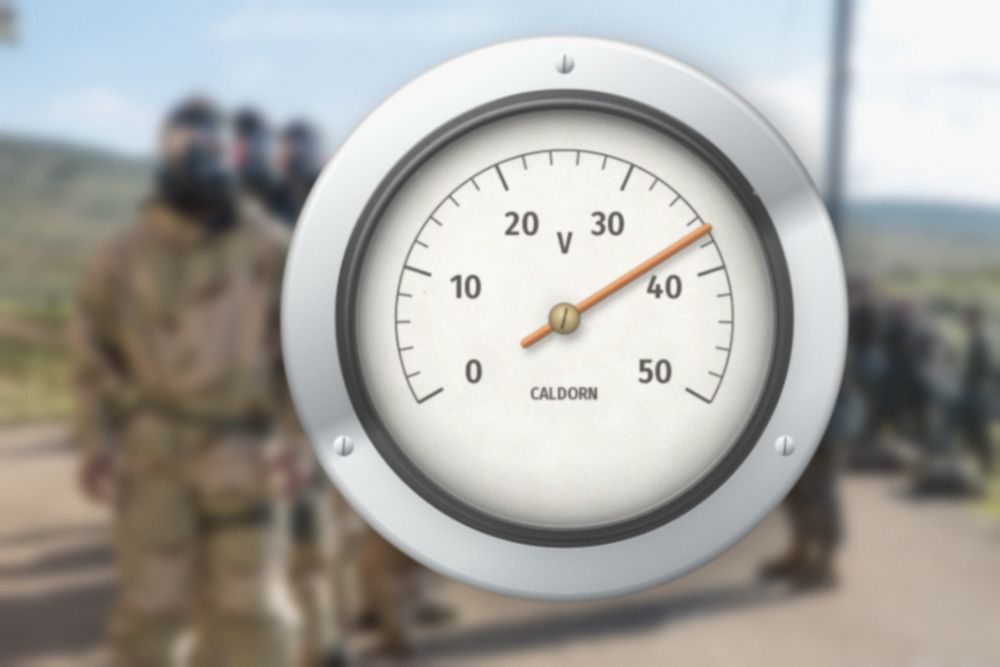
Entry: 37V
